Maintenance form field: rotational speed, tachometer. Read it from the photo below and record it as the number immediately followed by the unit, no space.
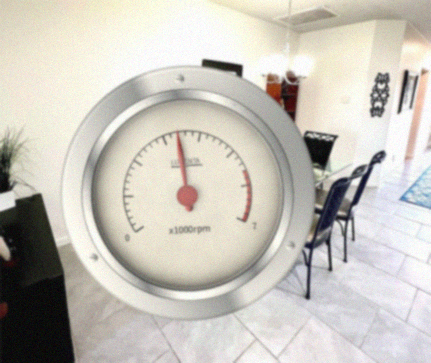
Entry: 3400rpm
